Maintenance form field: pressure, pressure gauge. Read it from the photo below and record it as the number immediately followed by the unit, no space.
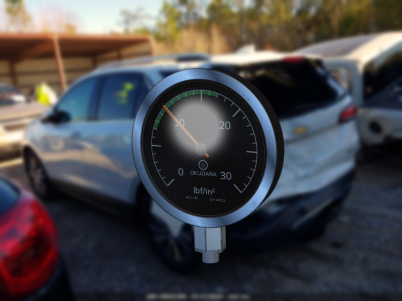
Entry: 10psi
